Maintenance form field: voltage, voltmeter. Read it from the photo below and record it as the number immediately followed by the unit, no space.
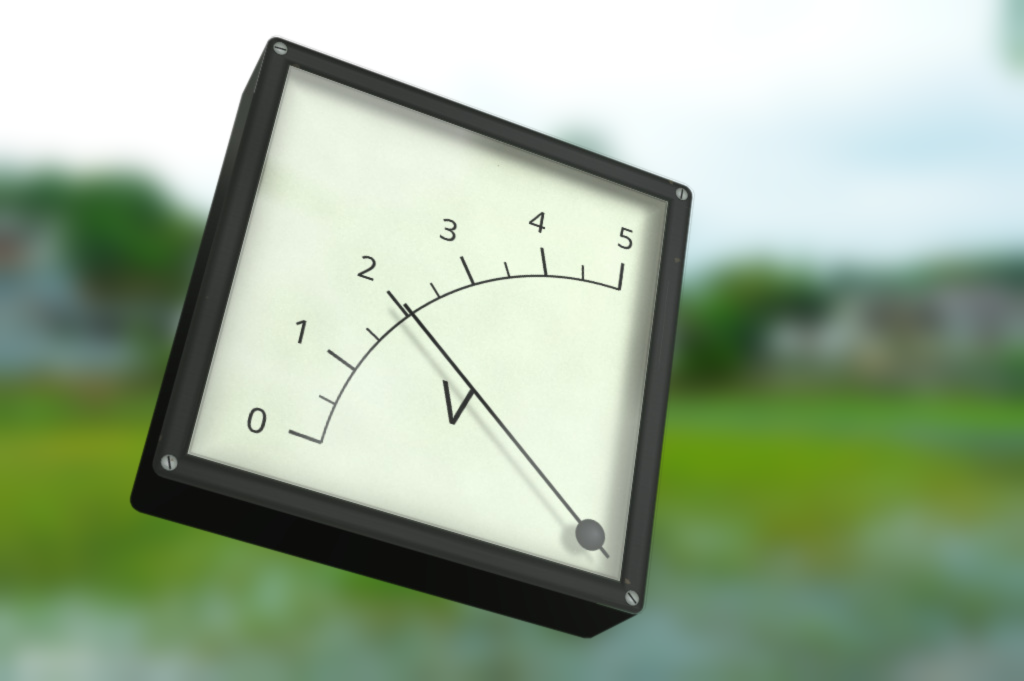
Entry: 2V
